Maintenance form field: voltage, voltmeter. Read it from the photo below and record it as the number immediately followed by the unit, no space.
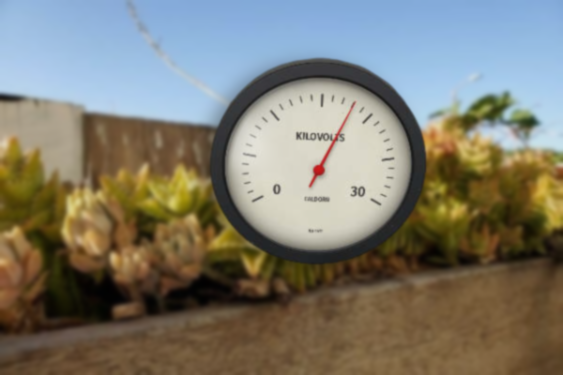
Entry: 18kV
